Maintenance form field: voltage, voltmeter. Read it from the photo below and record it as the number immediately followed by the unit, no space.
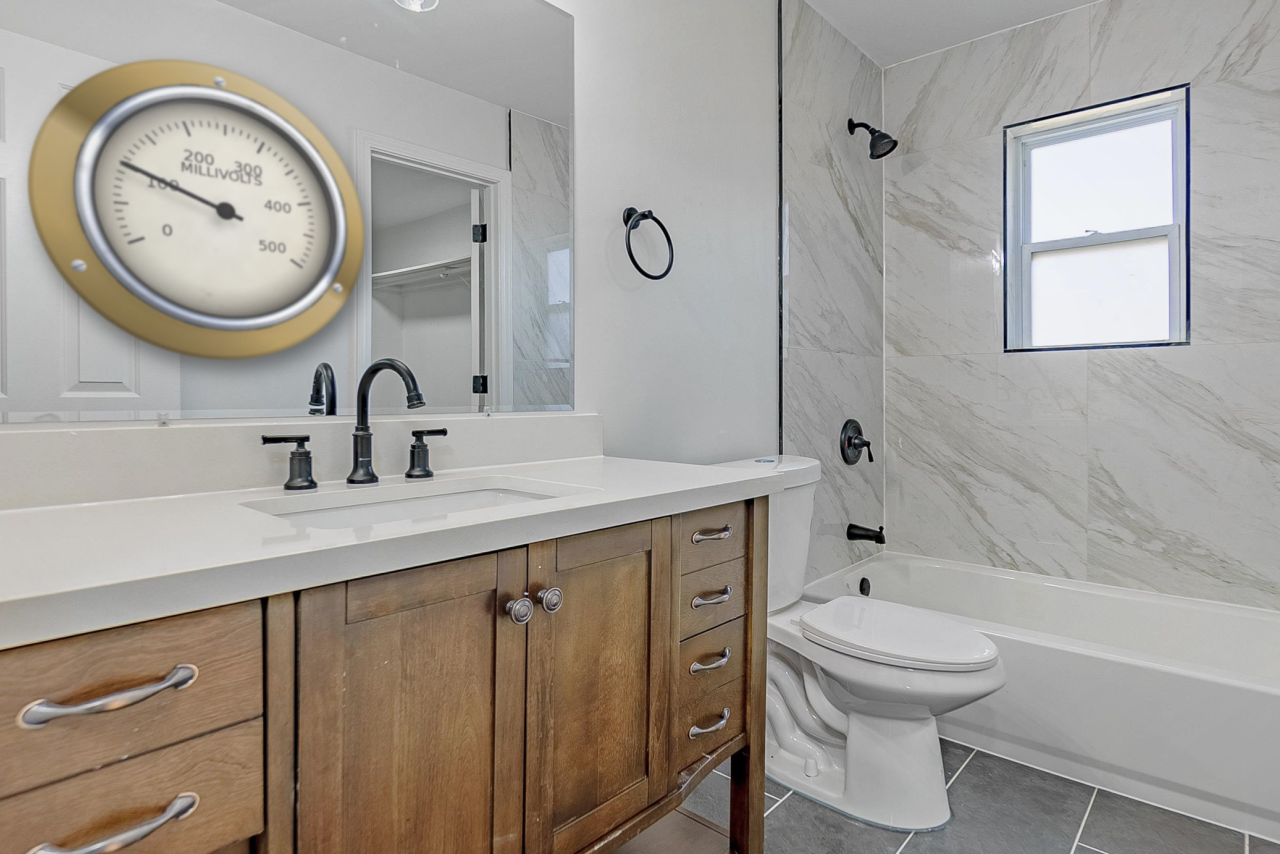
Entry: 100mV
